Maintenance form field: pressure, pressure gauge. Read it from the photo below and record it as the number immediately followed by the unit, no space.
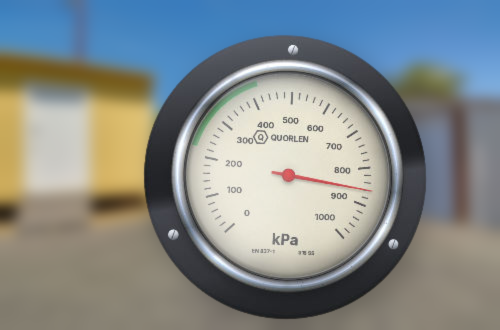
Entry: 860kPa
